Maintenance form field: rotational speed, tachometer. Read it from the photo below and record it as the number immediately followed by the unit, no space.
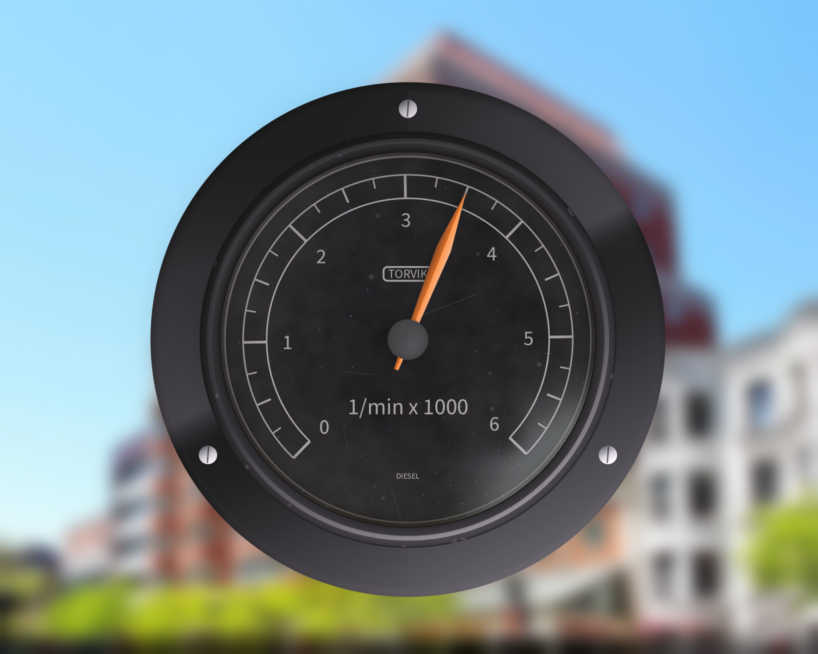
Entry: 3500rpm
